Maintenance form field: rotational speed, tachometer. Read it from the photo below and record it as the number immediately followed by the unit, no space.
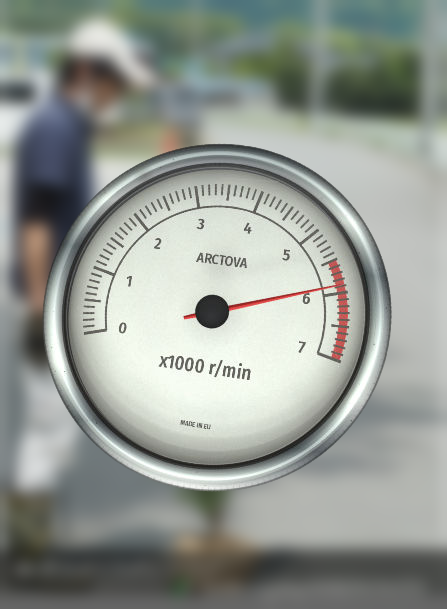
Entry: 5900rpm
